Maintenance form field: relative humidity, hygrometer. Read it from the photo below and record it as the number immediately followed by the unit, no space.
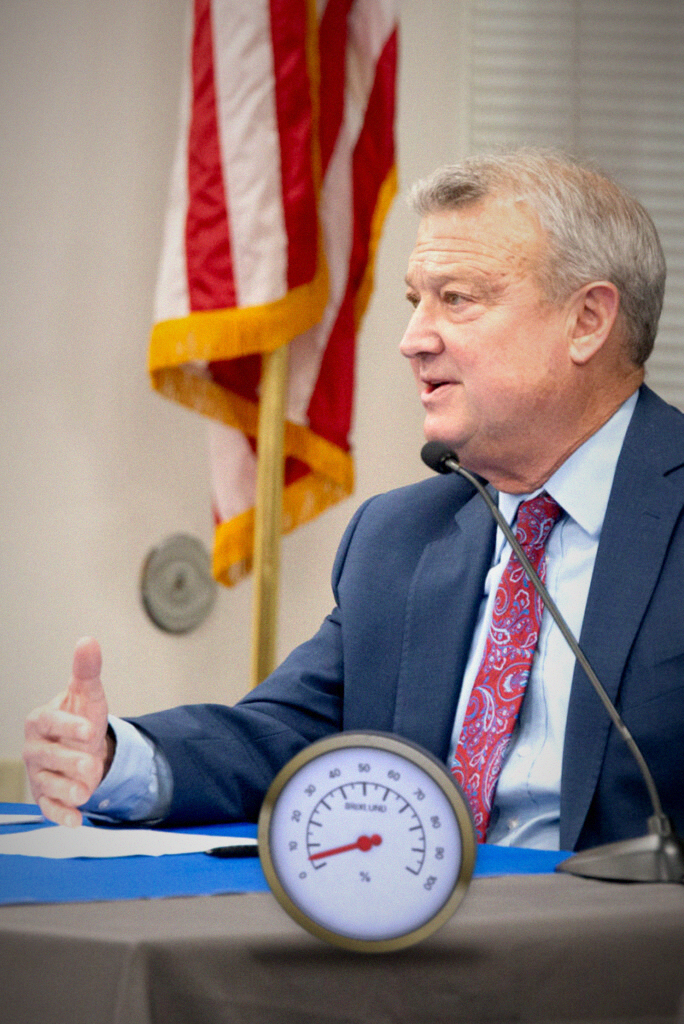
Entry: 5%
